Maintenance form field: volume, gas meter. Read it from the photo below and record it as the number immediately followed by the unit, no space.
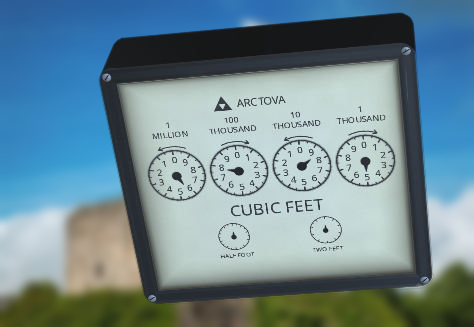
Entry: 578500ft³
